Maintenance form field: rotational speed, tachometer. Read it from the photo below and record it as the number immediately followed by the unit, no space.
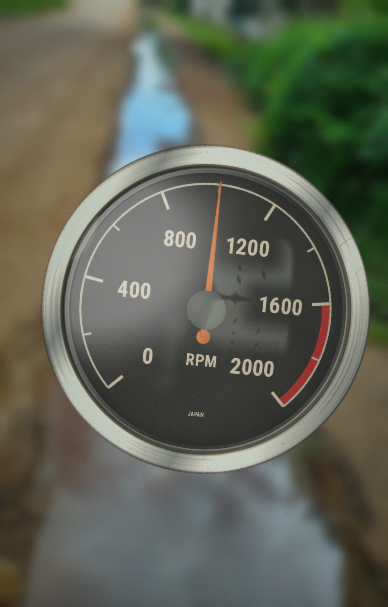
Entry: 1000rpm
